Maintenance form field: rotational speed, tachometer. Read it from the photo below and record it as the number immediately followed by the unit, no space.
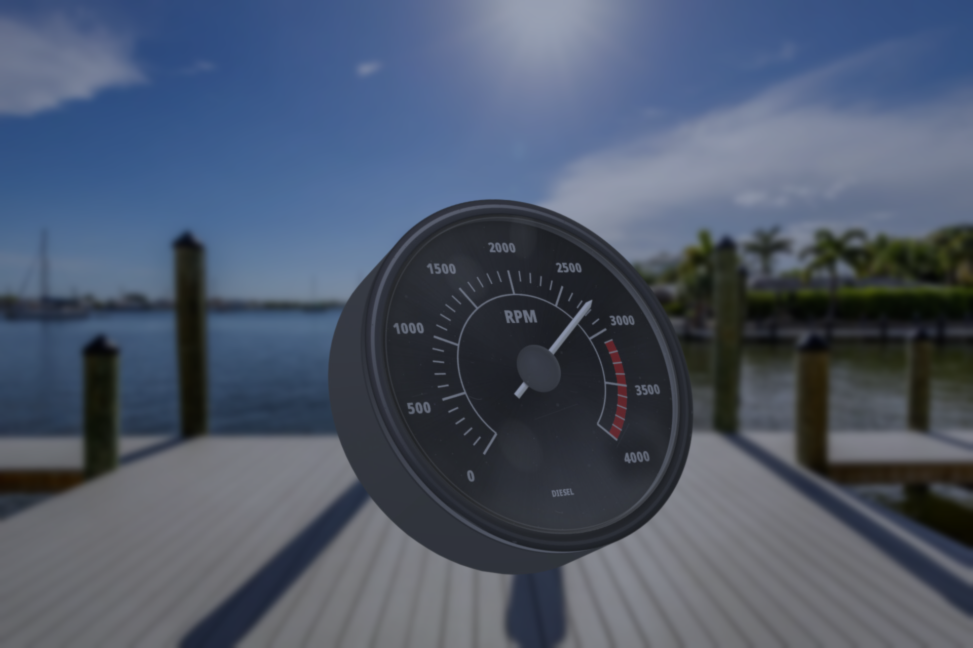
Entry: 2750rpm
